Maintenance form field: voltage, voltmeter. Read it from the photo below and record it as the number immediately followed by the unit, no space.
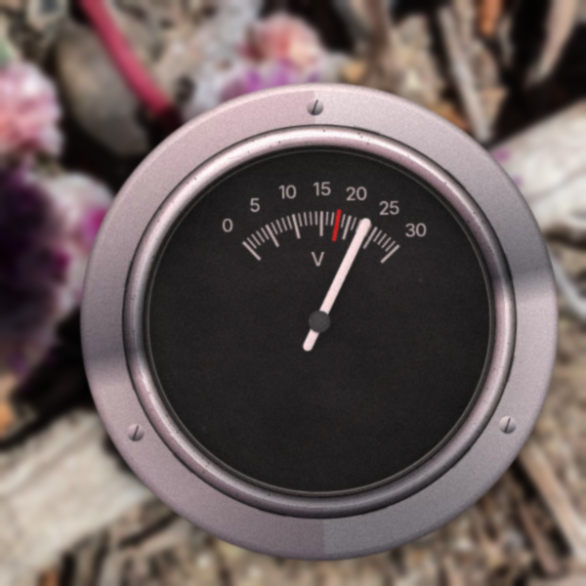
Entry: 23V
